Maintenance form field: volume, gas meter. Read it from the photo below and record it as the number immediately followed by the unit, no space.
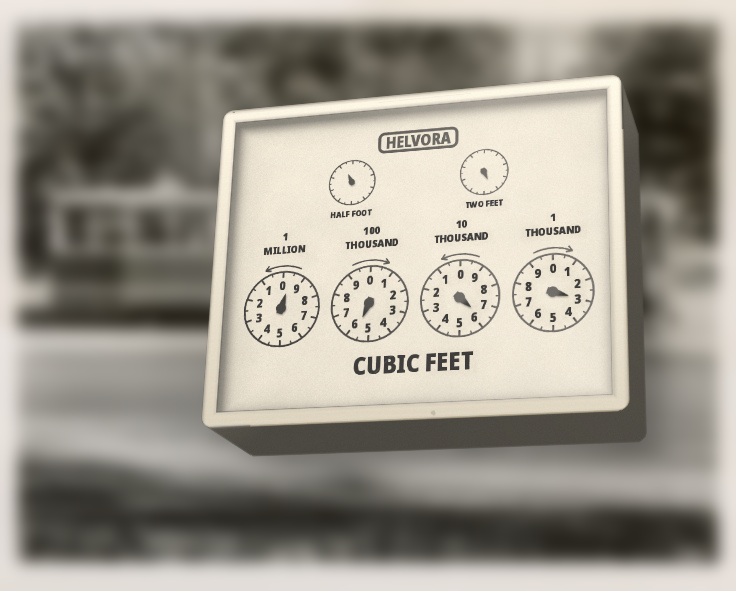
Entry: 956300ft³
